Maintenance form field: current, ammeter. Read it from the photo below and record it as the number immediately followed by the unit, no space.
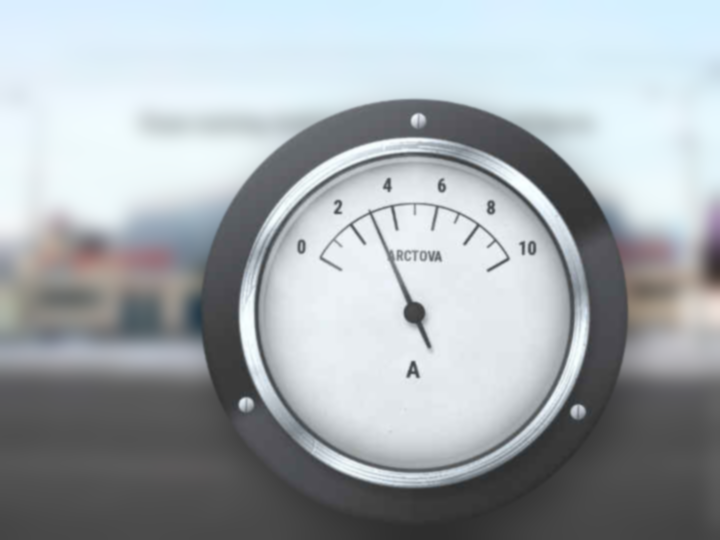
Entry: 3A
